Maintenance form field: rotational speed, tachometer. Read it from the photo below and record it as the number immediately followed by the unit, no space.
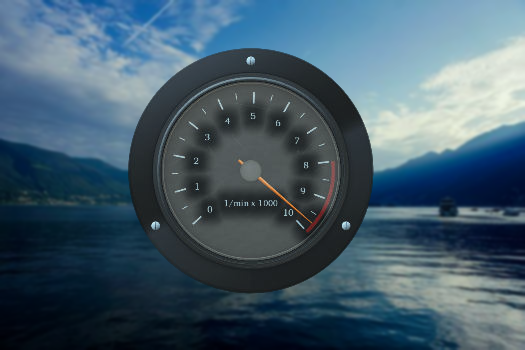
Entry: 9750rpm
